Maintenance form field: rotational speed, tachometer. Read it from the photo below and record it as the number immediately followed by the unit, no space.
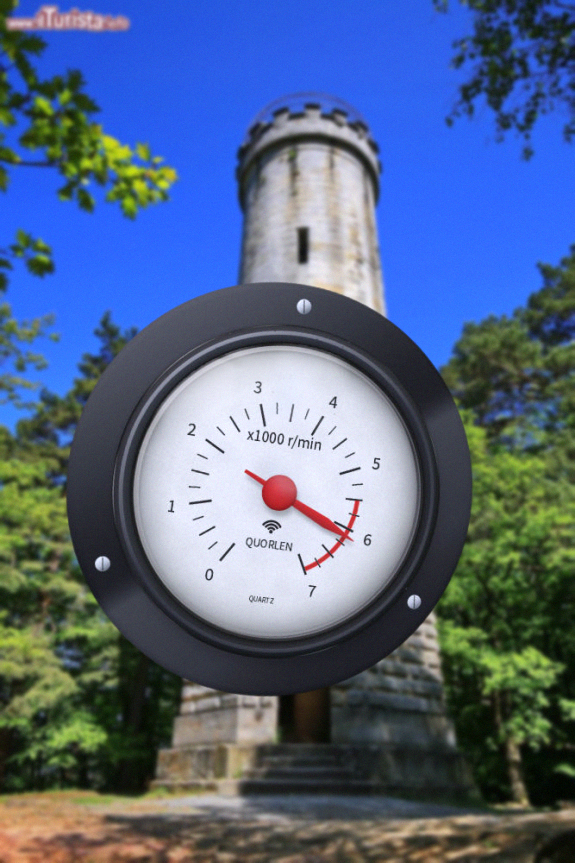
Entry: 6125rpm
